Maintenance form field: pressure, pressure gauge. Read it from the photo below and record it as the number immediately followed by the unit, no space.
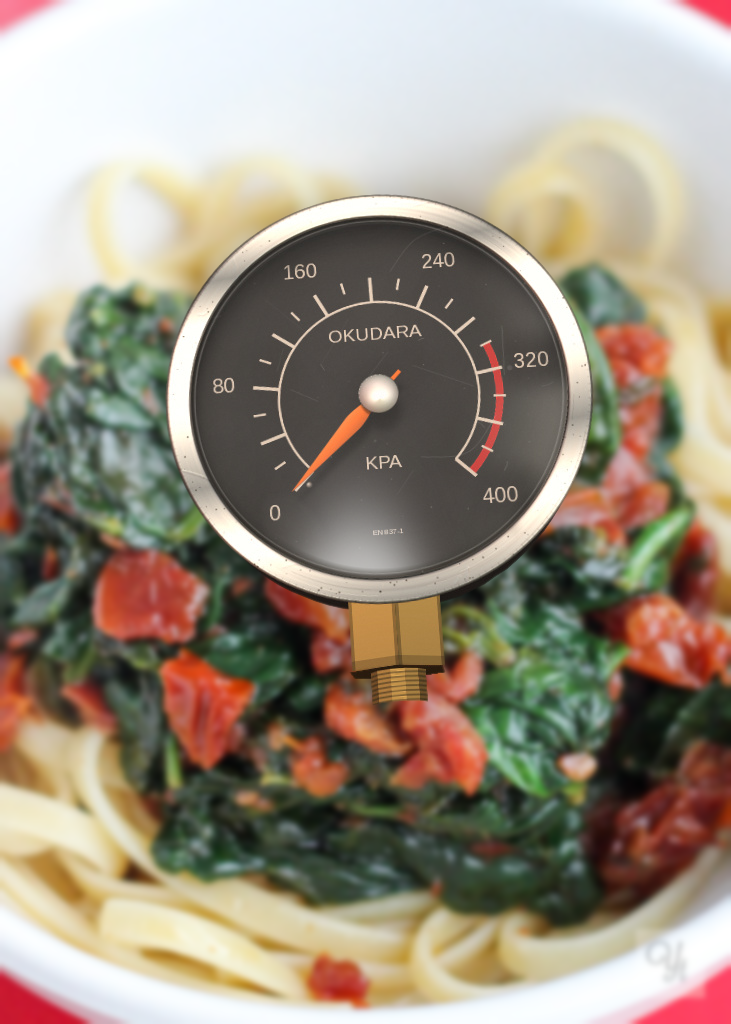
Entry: 0kPa
